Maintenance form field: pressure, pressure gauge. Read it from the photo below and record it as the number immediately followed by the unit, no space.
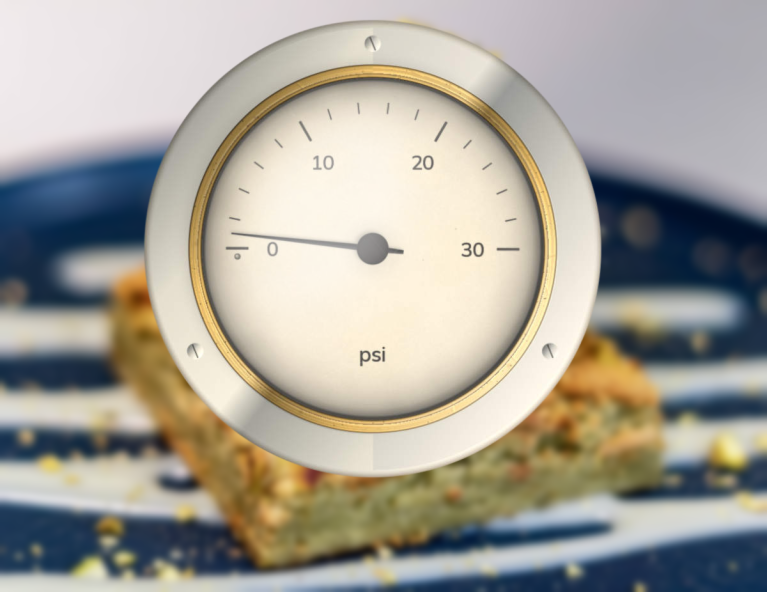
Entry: 1psi
